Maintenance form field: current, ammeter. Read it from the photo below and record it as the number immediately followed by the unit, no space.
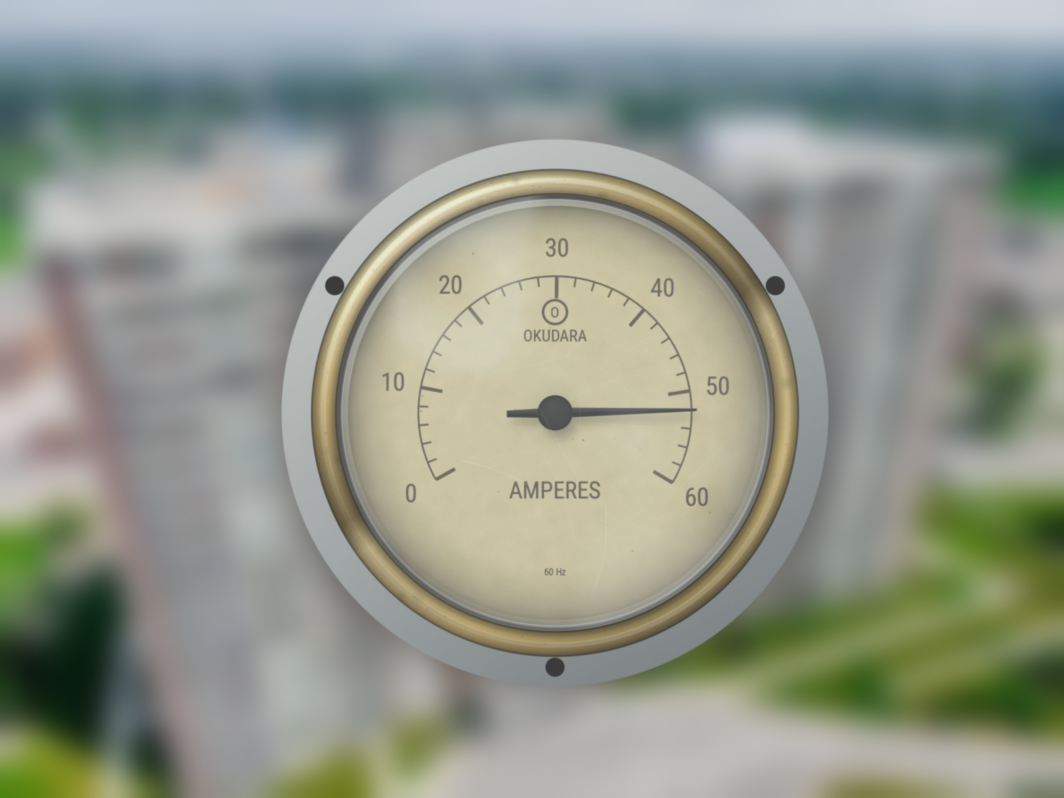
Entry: 52A
